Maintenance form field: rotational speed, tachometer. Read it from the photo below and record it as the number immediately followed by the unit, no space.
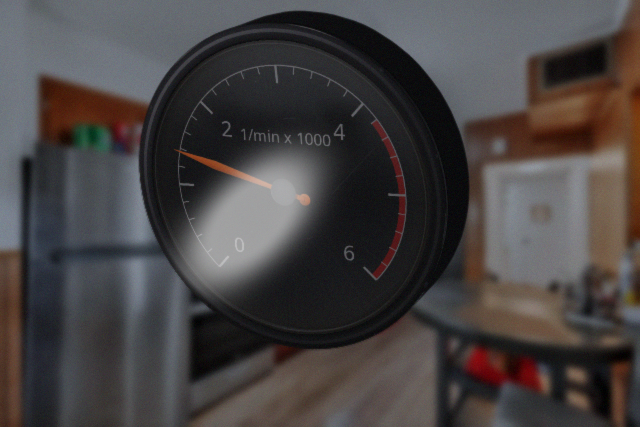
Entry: 1400rpm
